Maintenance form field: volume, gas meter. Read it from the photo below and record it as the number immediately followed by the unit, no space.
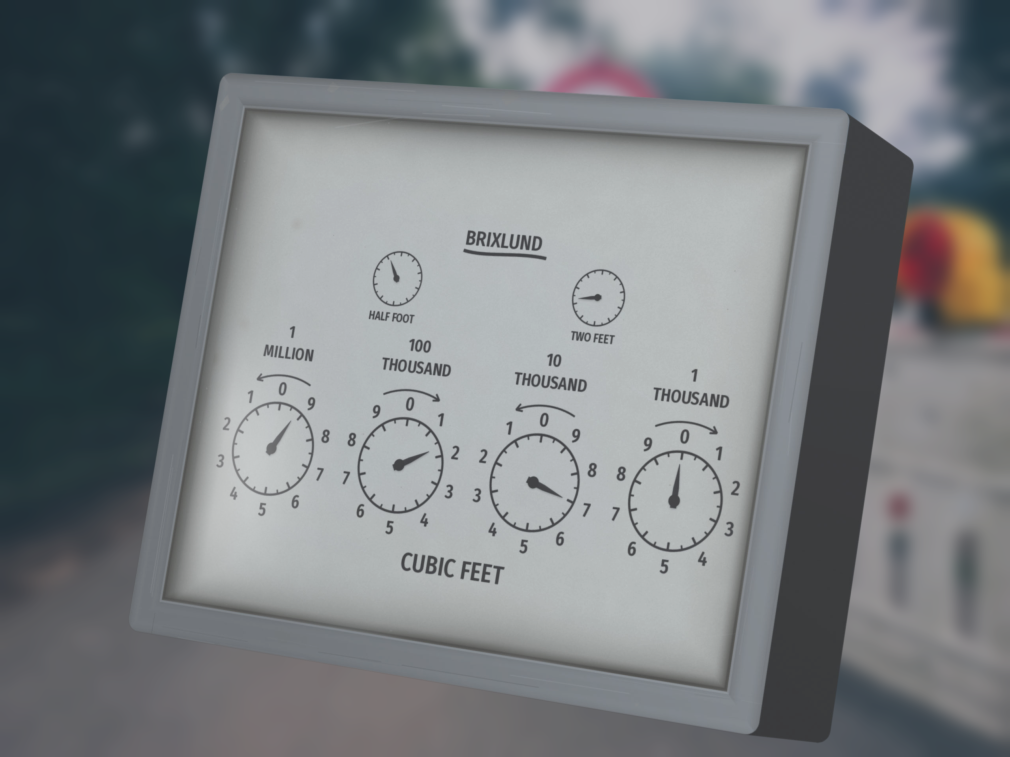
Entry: 917000ft³
